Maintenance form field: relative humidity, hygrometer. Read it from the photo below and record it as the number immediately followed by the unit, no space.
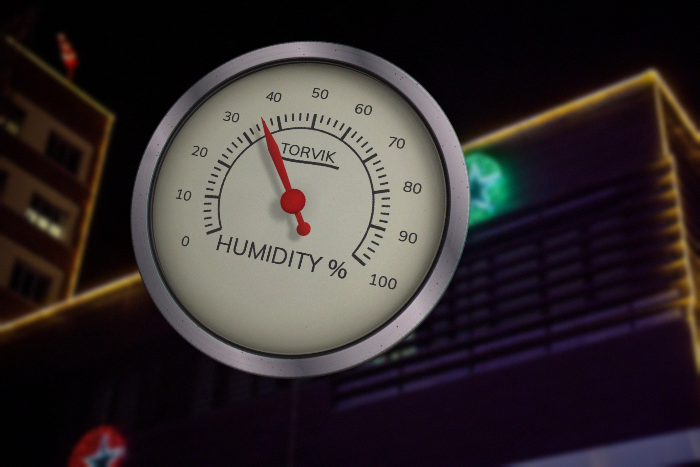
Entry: 36%
